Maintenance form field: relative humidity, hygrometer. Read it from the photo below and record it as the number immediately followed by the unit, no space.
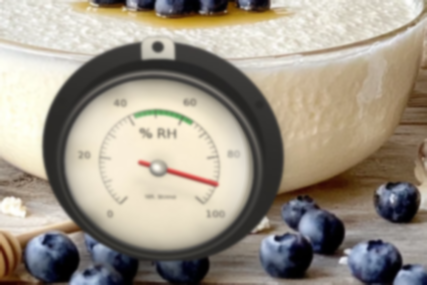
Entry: 90%
